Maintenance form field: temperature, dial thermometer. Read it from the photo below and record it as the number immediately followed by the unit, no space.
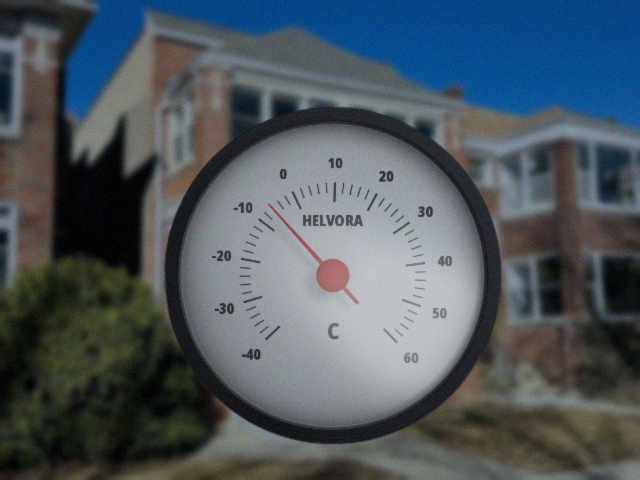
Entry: -6°C
